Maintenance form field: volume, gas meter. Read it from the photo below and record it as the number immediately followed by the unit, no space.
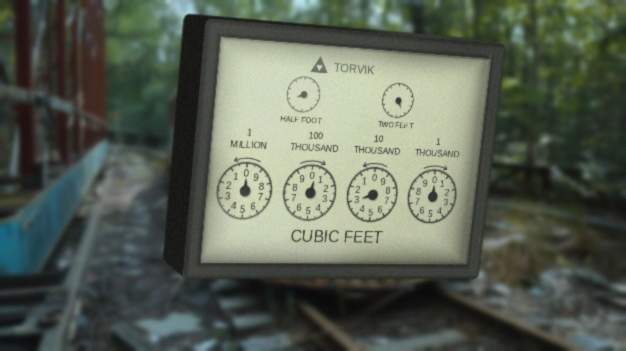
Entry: 3000ft³
